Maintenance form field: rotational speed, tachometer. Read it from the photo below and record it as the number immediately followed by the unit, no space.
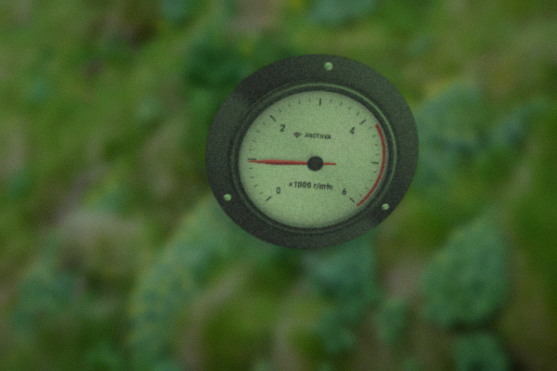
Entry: 1000rpm
